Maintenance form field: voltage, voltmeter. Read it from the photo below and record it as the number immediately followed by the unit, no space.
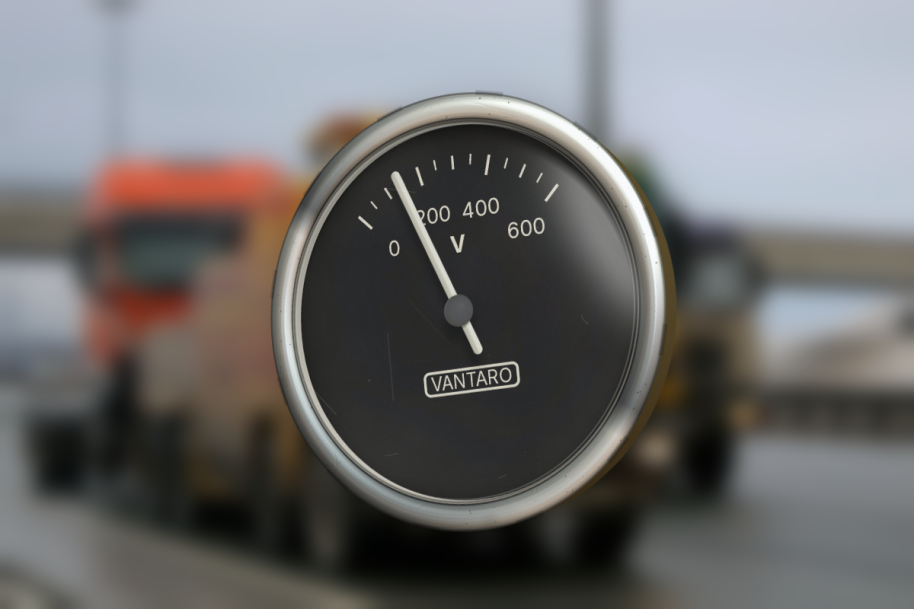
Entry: 150V
